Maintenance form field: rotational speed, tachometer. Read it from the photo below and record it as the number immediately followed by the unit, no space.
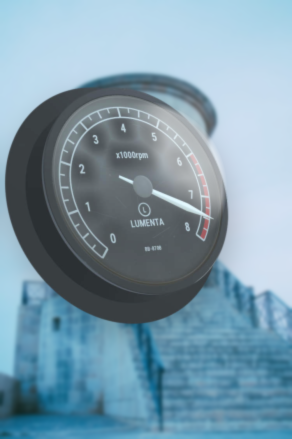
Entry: 7500rpm
